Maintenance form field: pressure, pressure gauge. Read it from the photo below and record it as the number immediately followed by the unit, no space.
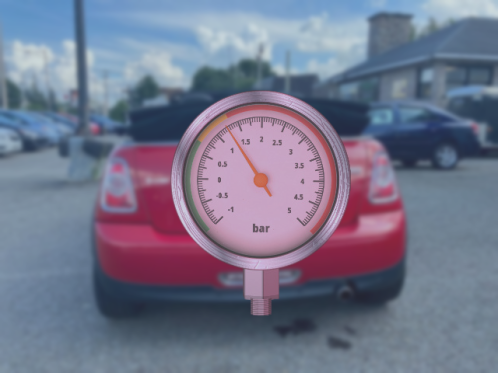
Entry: 1.25bar
